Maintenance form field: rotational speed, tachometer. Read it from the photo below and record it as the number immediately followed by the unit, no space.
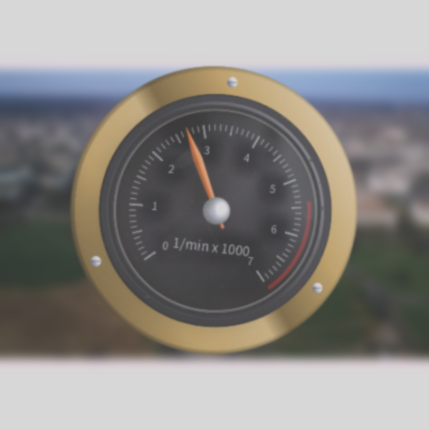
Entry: 2700rpm
